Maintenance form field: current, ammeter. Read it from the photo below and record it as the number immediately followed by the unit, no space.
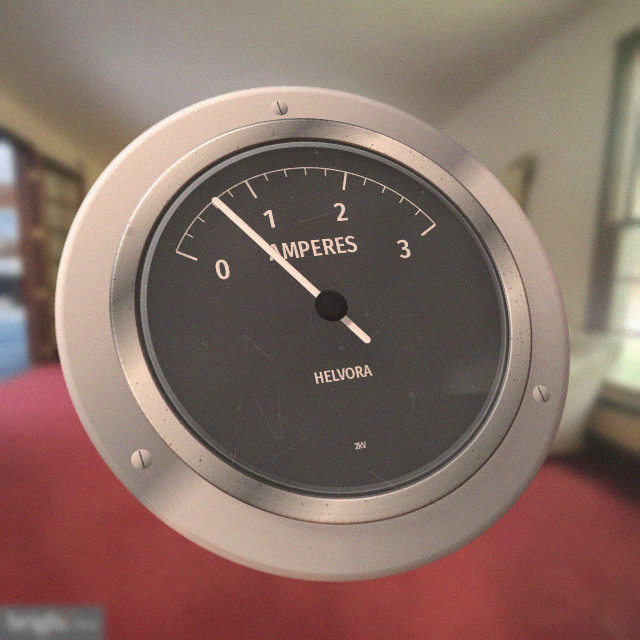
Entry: 0.6A
